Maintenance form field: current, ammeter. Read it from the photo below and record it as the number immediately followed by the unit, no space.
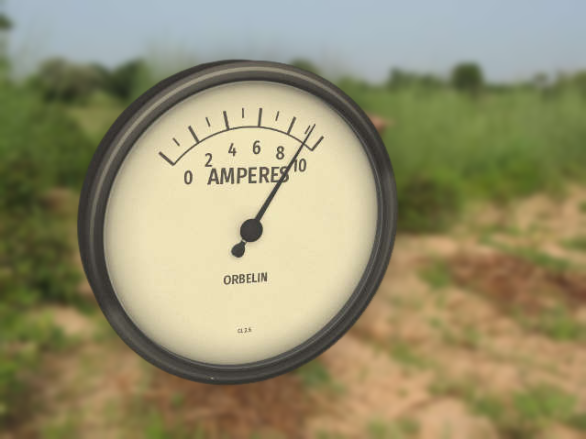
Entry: 9A
